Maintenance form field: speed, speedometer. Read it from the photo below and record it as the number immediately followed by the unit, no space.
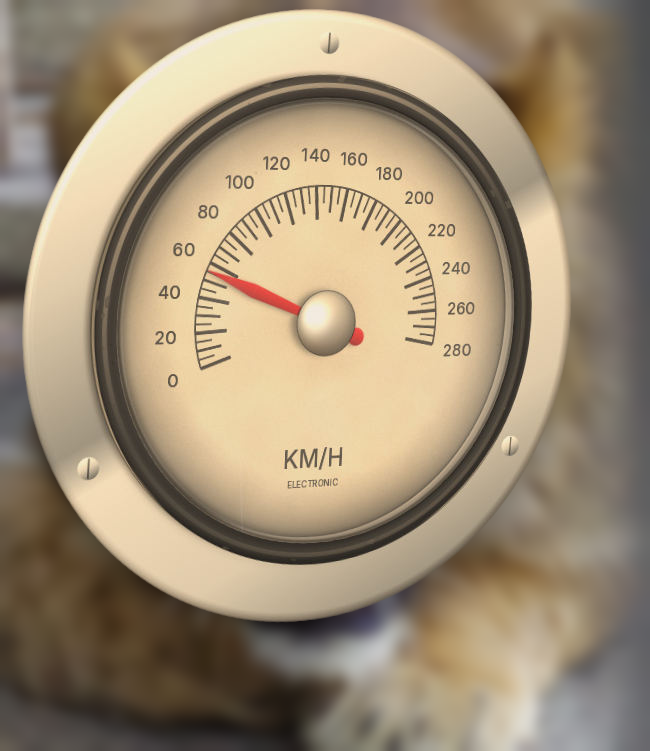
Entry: 55km/h
